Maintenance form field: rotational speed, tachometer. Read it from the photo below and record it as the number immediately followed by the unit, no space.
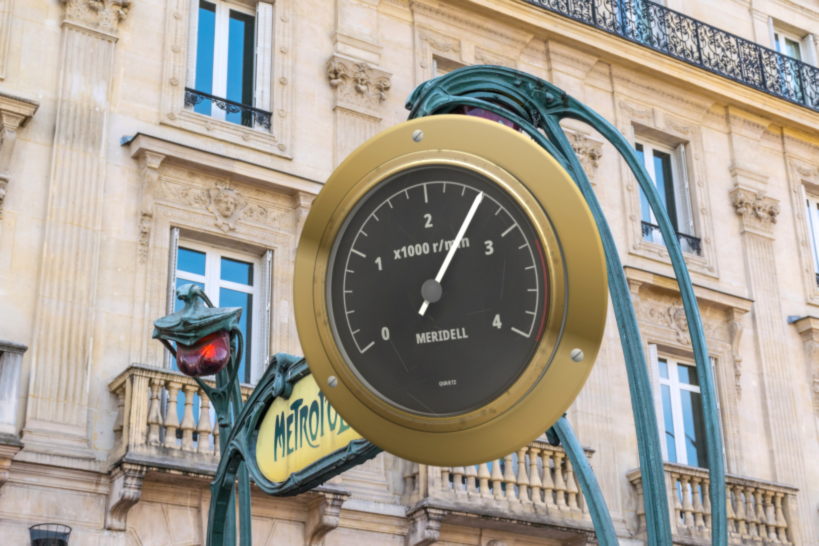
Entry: 2600rpm
